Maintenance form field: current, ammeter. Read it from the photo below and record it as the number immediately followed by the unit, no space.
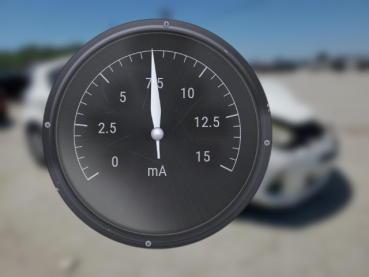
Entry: 7.5mA
